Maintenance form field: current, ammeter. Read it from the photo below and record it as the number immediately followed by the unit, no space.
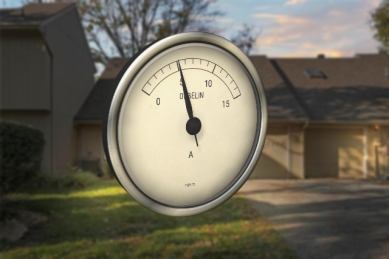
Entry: 5A
